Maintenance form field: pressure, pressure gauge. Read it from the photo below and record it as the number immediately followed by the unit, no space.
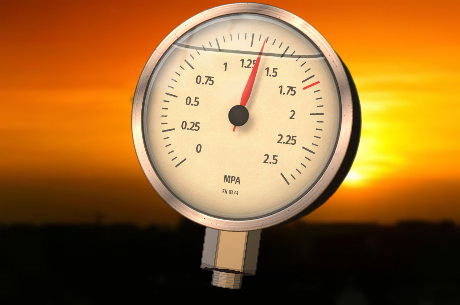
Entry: 1.35MPa
